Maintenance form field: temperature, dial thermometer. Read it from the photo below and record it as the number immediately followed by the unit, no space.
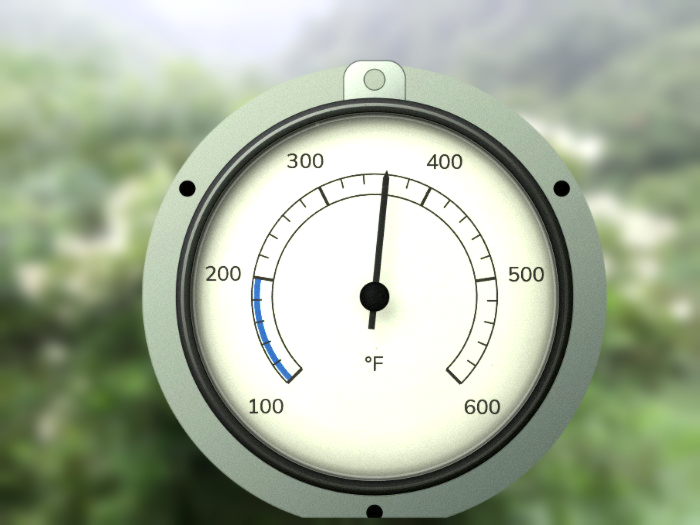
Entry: 360°F
